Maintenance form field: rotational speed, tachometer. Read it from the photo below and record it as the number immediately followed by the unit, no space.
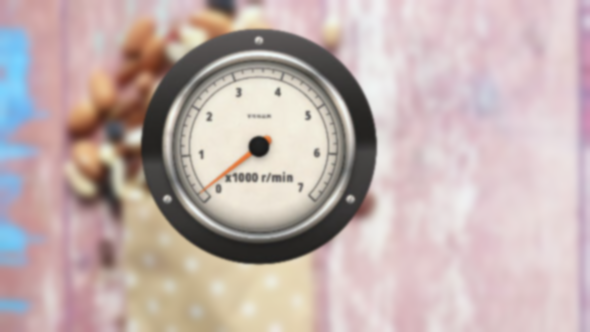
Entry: 200rpm
